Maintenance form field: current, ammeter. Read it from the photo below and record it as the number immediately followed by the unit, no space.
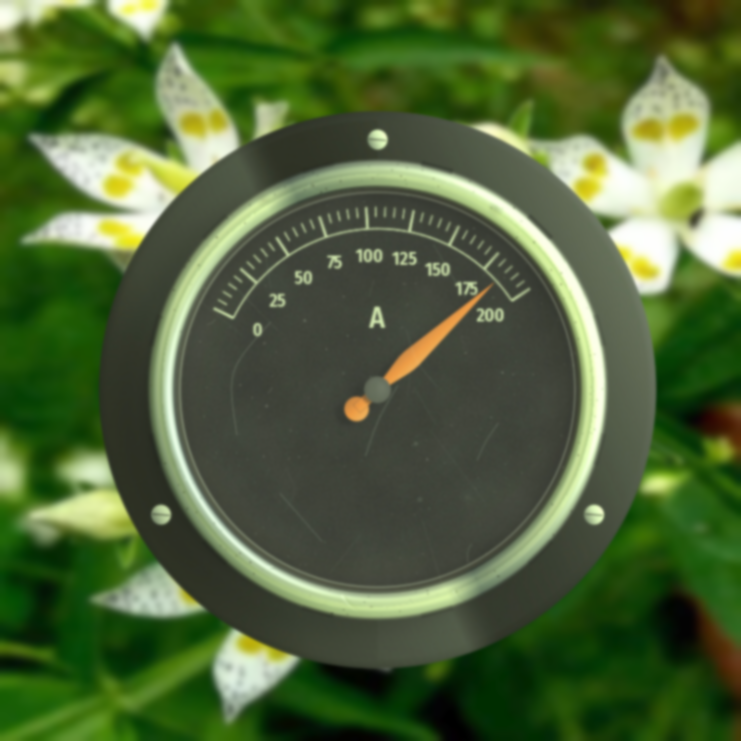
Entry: 185A
